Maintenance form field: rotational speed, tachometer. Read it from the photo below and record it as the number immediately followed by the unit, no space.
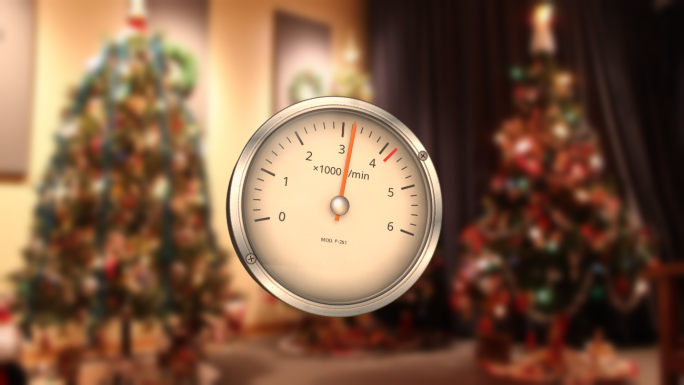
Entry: 3200rpm
